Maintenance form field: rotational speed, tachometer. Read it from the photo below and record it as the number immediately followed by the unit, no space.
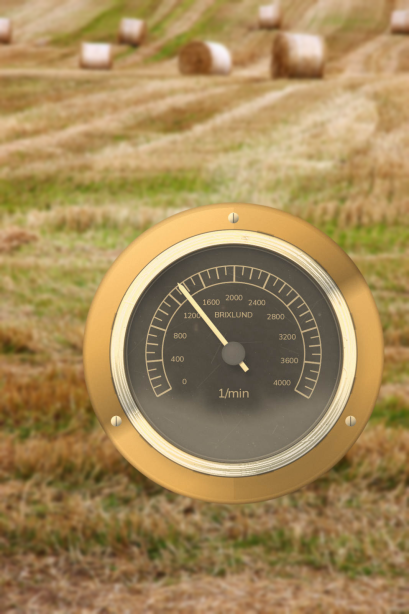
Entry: 1350rpm
